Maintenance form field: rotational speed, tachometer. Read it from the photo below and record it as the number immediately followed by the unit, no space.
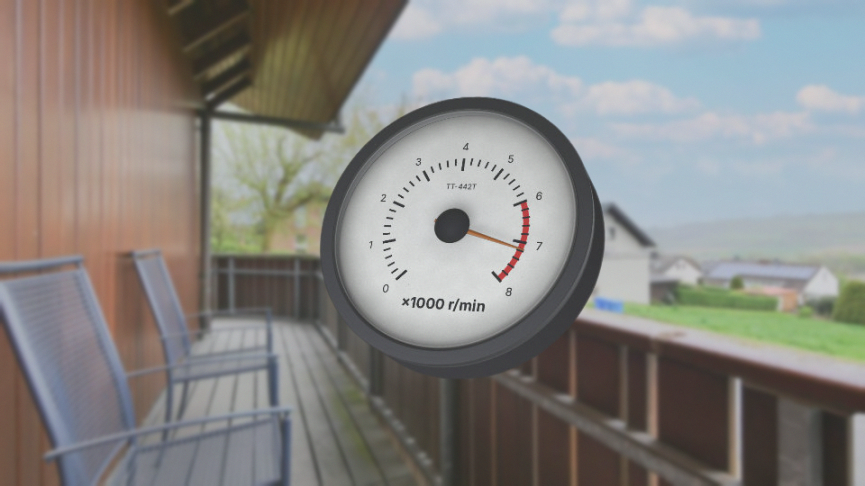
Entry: 7200rpm
